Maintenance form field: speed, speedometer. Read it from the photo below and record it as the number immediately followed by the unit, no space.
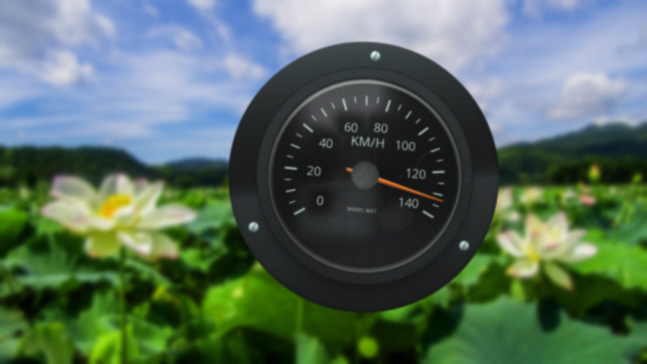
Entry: 132.5km/h
